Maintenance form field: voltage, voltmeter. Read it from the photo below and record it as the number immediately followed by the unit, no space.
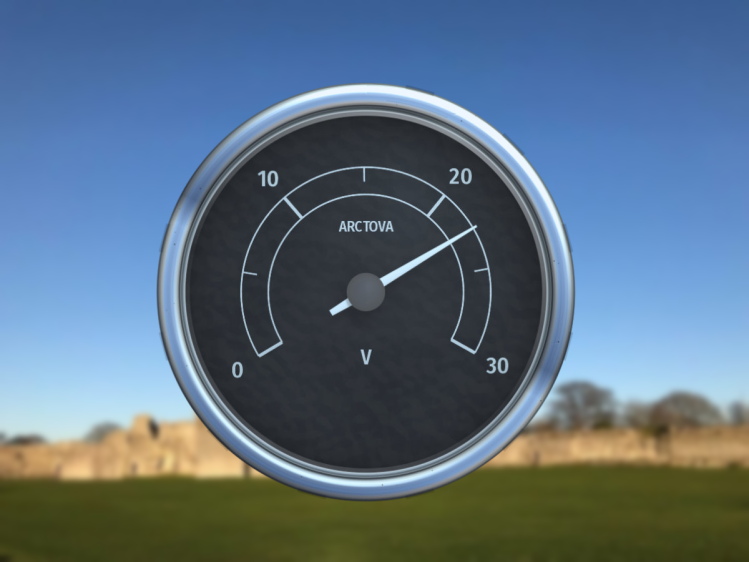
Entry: 22.5V
